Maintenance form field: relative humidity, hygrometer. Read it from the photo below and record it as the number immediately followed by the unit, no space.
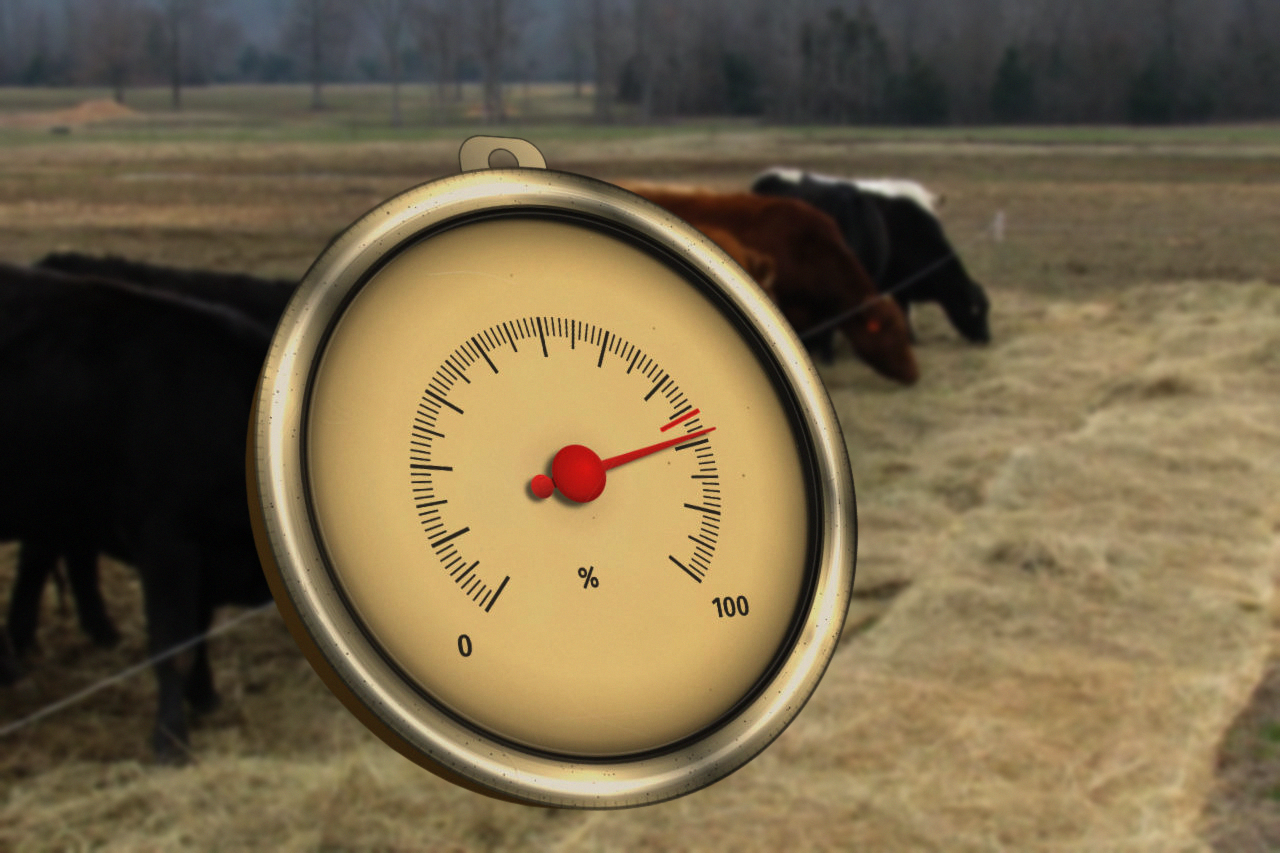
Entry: 79%
